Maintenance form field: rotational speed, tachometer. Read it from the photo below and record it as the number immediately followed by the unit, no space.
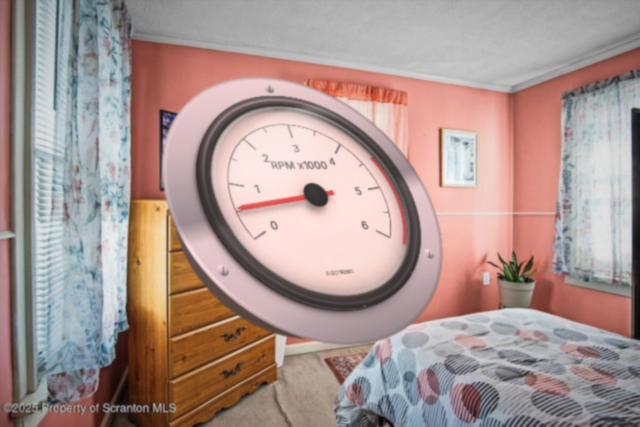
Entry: 500rpm
